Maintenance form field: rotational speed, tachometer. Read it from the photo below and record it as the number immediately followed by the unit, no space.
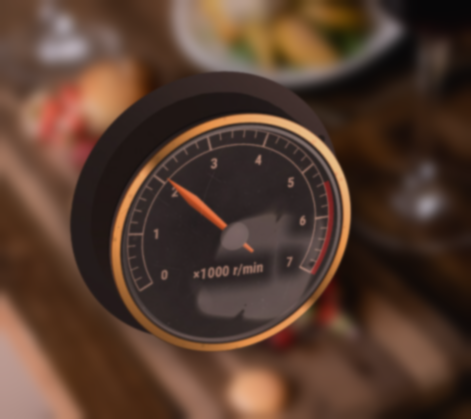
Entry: 2100rpm
